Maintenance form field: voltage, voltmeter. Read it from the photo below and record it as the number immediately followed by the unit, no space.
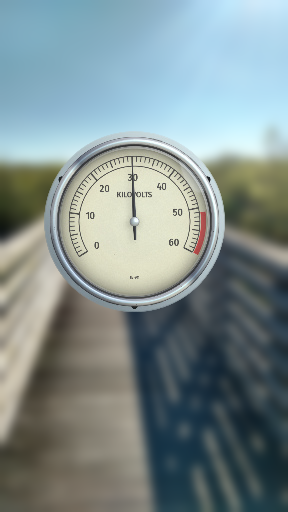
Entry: 30kV
